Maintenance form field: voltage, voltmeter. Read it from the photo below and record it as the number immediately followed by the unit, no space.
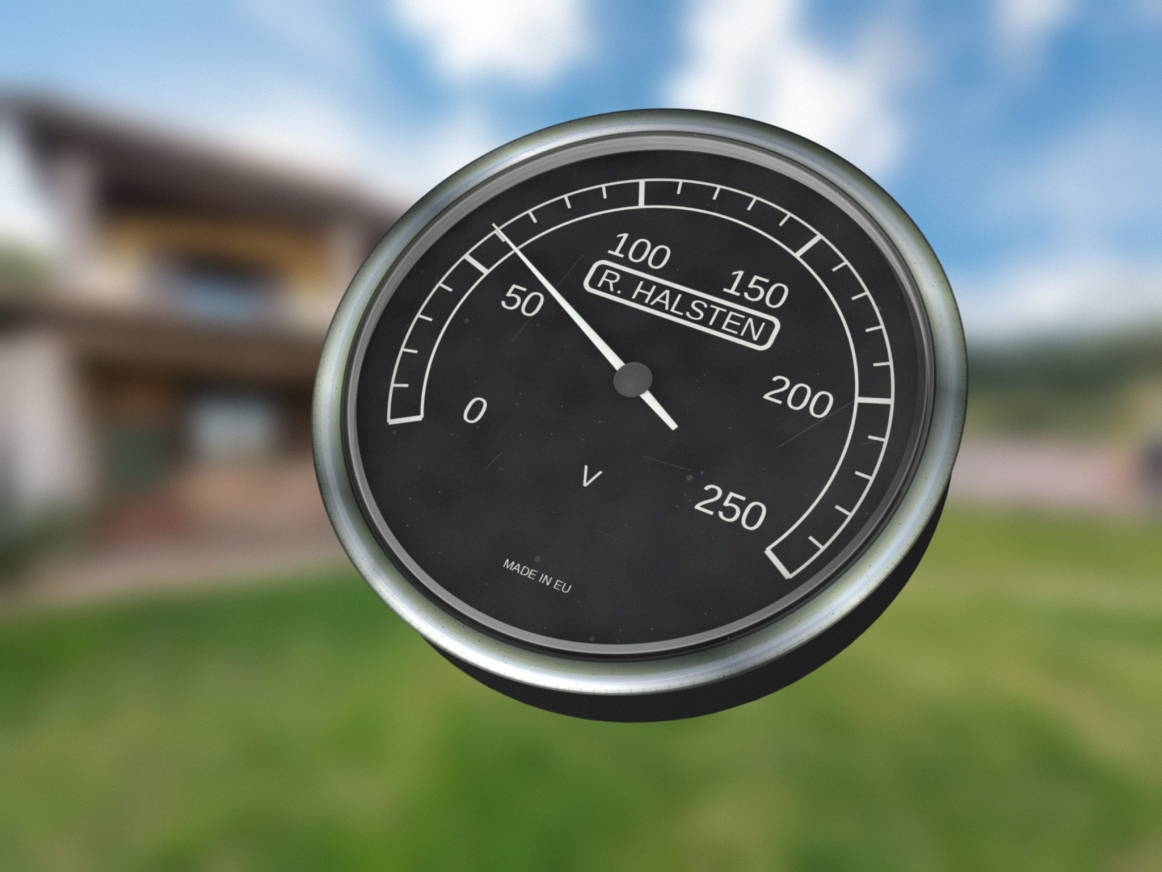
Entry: 60V
